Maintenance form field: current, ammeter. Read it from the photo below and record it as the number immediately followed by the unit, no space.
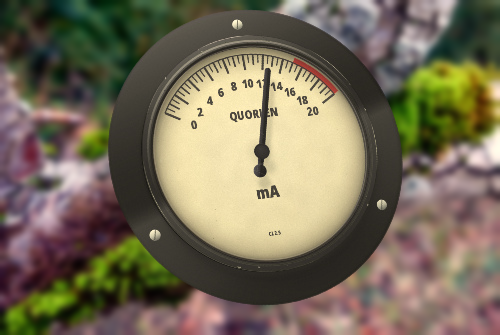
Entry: 12.5mA
